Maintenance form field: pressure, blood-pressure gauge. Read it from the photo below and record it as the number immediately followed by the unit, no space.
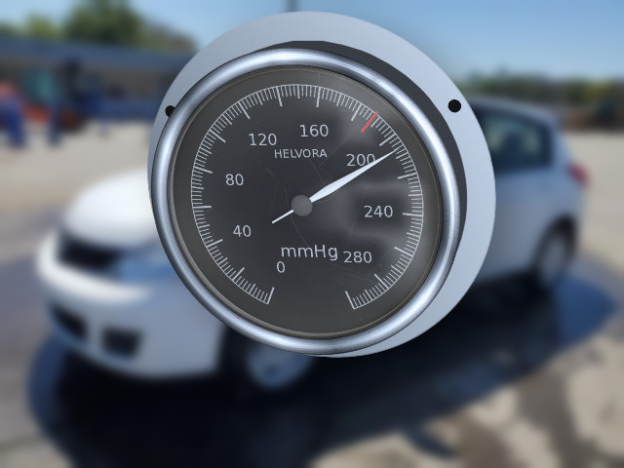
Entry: 206mmHg
